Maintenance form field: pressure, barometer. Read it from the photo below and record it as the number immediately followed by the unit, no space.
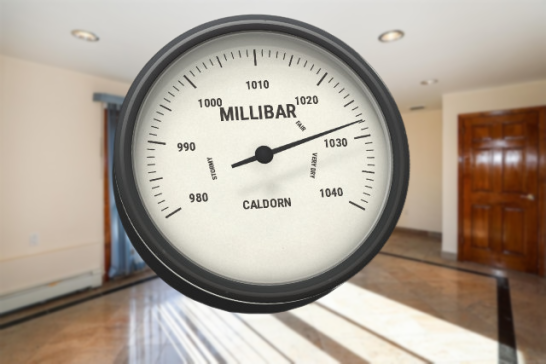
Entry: 1028mbar
